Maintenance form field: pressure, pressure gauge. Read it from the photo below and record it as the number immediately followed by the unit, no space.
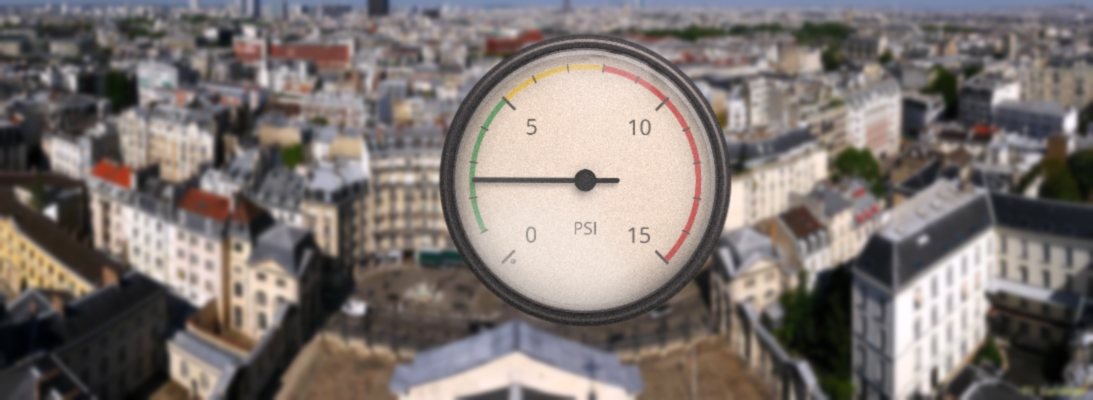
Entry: 2.5psi
